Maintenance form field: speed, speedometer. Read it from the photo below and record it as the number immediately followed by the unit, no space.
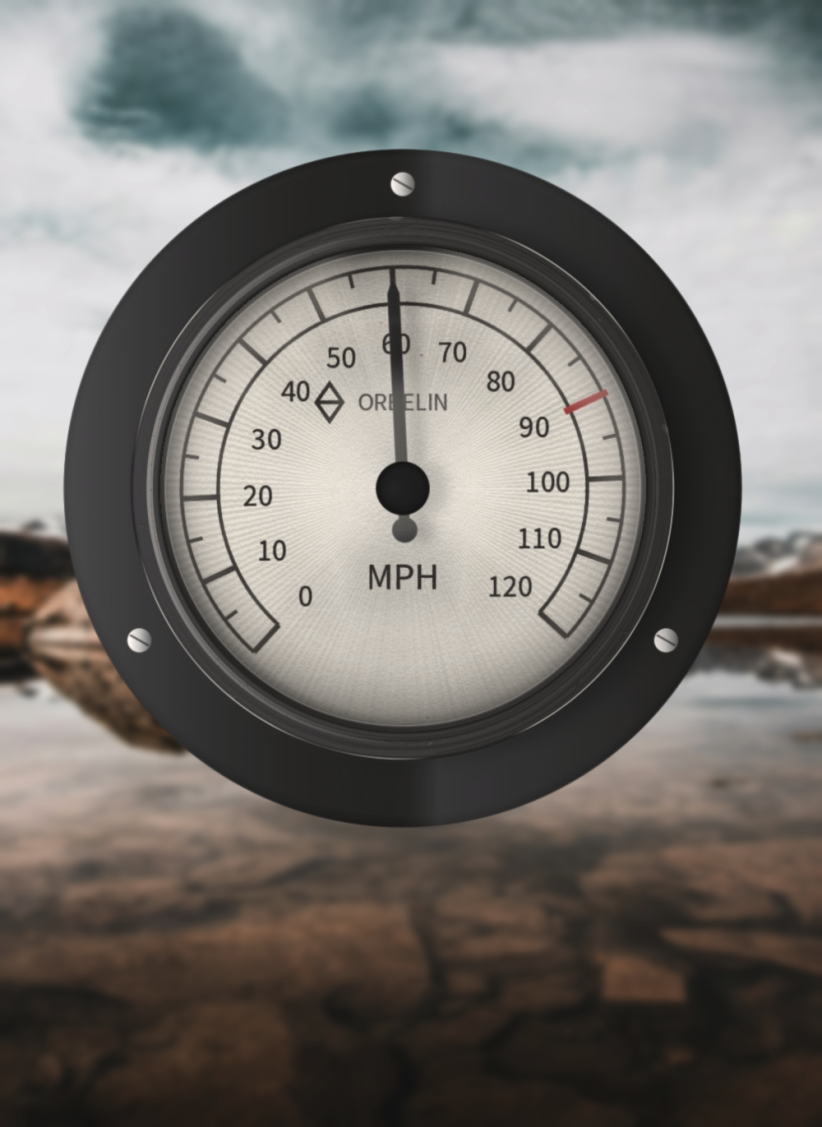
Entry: 60mph
